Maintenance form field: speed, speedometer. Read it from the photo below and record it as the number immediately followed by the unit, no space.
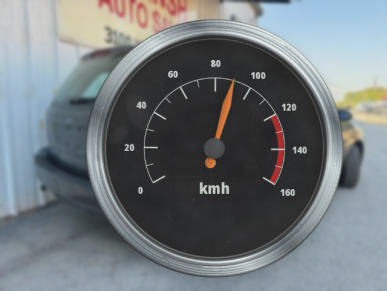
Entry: 90km/h
